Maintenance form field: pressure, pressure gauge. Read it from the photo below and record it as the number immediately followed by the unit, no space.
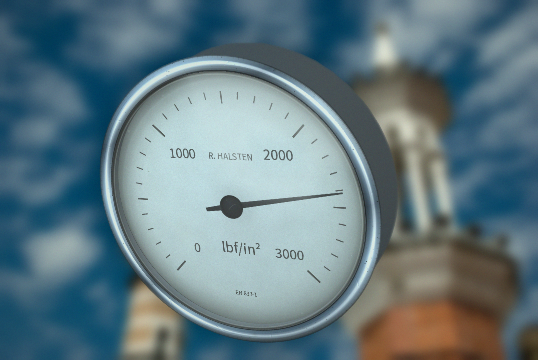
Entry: 2400psi
